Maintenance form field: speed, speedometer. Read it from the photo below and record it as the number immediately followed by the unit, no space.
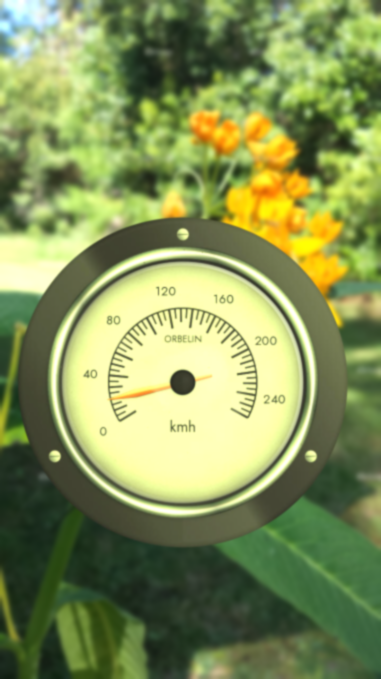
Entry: 20km/h
